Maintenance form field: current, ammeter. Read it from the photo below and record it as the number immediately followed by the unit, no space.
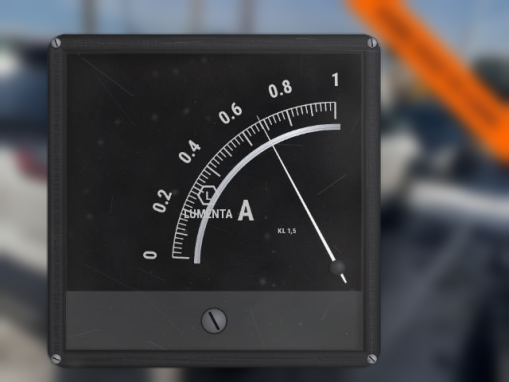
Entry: 0.68A
